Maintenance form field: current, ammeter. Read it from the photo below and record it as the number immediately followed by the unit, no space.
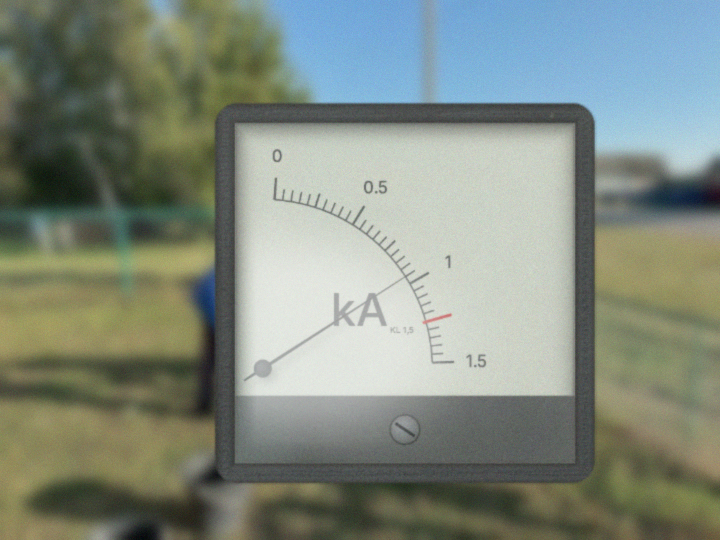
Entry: 0.95kA
